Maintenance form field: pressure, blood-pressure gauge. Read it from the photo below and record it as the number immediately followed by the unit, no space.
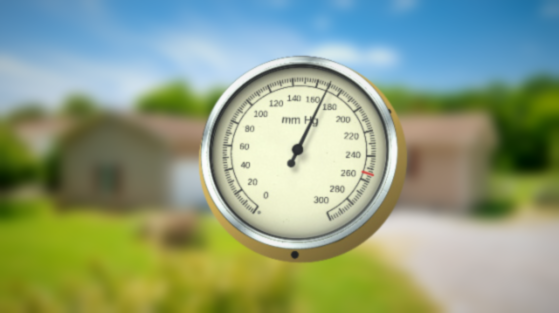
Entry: 170mmHg
